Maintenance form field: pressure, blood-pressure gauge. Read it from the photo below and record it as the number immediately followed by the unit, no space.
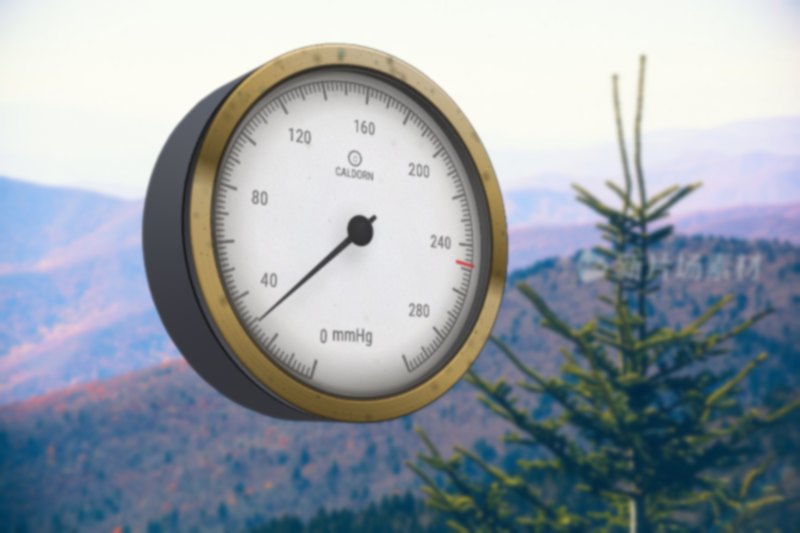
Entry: 30mmHg
